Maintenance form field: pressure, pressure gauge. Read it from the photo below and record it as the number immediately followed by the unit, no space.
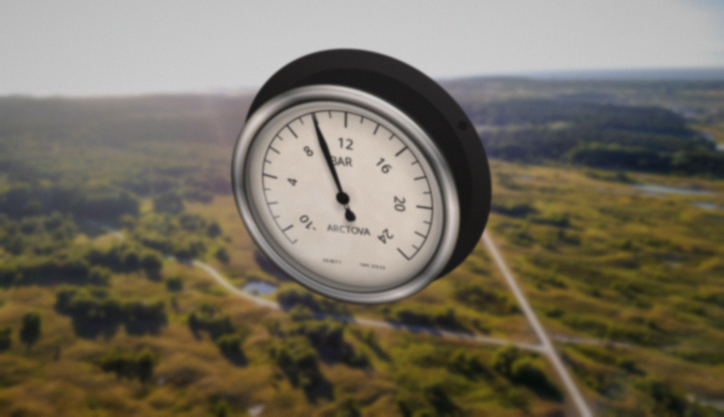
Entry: 10bar
